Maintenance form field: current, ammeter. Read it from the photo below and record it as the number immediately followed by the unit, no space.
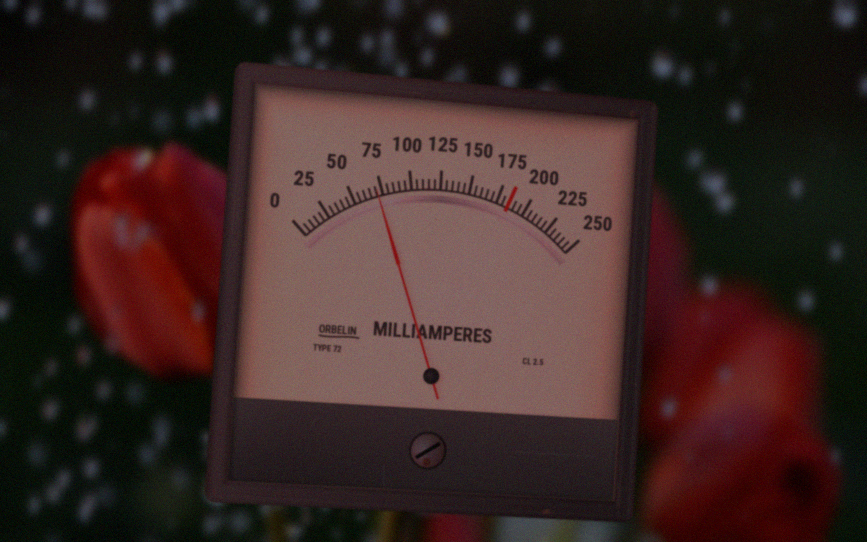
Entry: 70mA
